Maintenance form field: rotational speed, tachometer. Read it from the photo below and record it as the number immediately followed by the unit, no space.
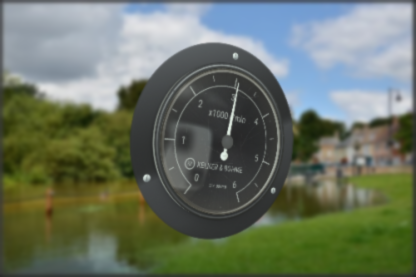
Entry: 3000rpm
